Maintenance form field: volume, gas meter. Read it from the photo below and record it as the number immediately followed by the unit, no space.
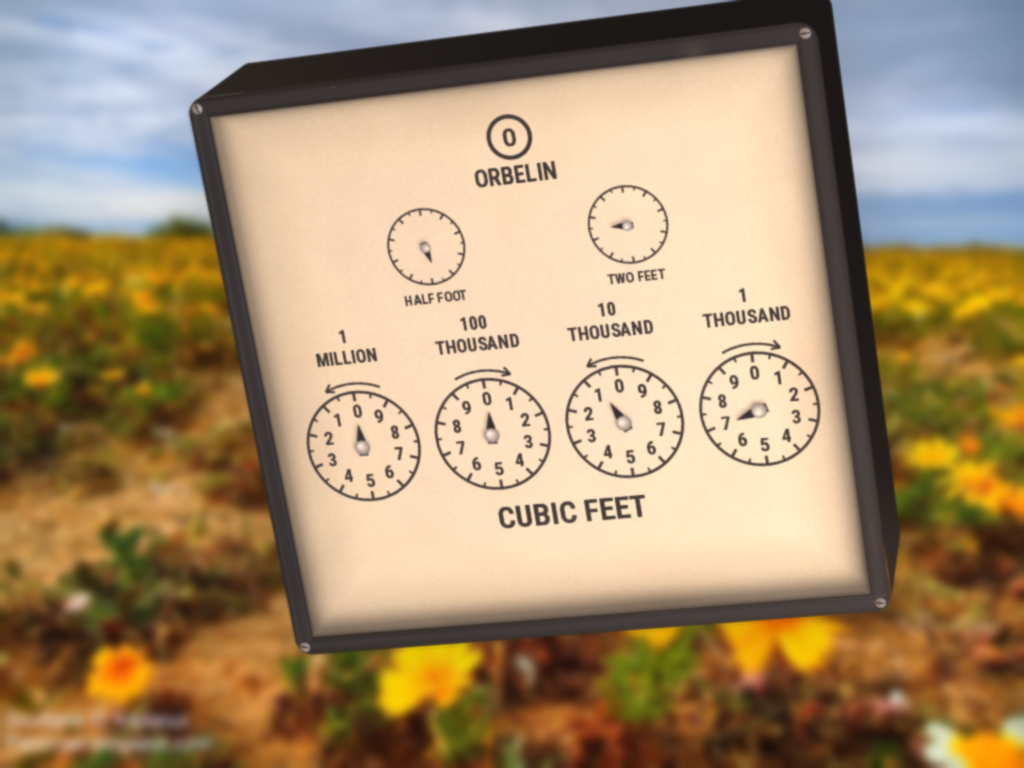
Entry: 700ft³
